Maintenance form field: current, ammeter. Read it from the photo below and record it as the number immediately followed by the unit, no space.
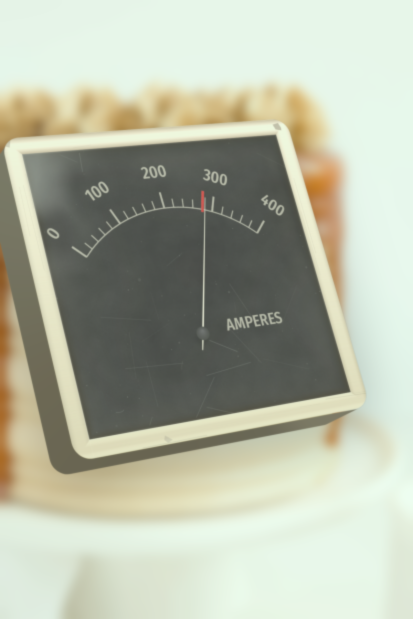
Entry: 280A
